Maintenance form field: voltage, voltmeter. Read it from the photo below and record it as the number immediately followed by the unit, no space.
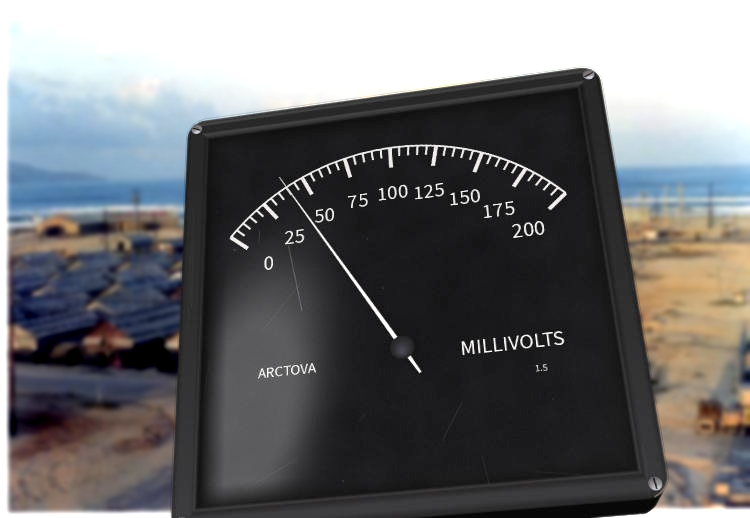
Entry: 40mV
